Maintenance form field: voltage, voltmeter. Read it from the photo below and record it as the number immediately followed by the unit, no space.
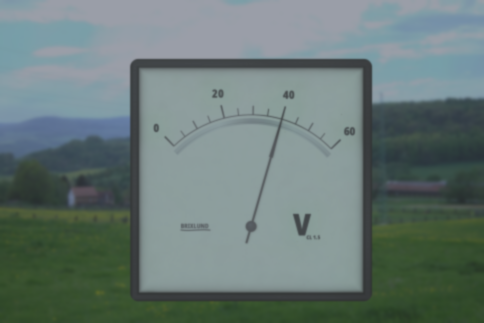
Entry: 40V
